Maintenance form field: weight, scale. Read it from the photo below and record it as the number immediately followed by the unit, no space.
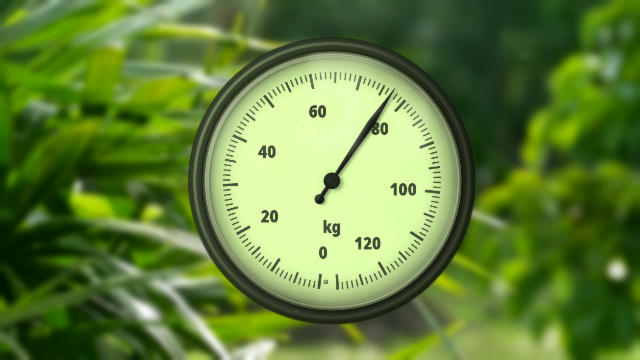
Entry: 77kg
